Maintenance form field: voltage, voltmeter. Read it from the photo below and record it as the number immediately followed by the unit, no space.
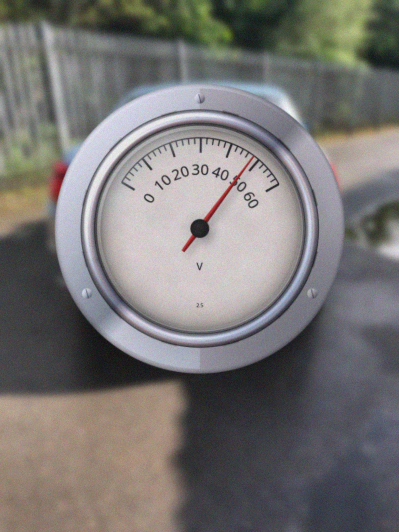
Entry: 48V
